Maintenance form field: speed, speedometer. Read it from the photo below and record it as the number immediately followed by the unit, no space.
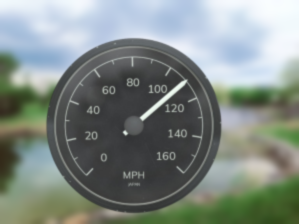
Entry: 110mph
